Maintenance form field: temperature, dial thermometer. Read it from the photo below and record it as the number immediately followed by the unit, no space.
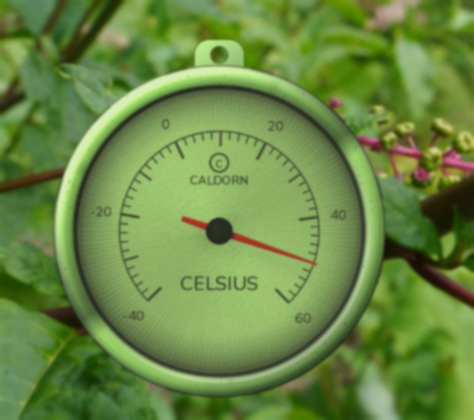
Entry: 50°C
